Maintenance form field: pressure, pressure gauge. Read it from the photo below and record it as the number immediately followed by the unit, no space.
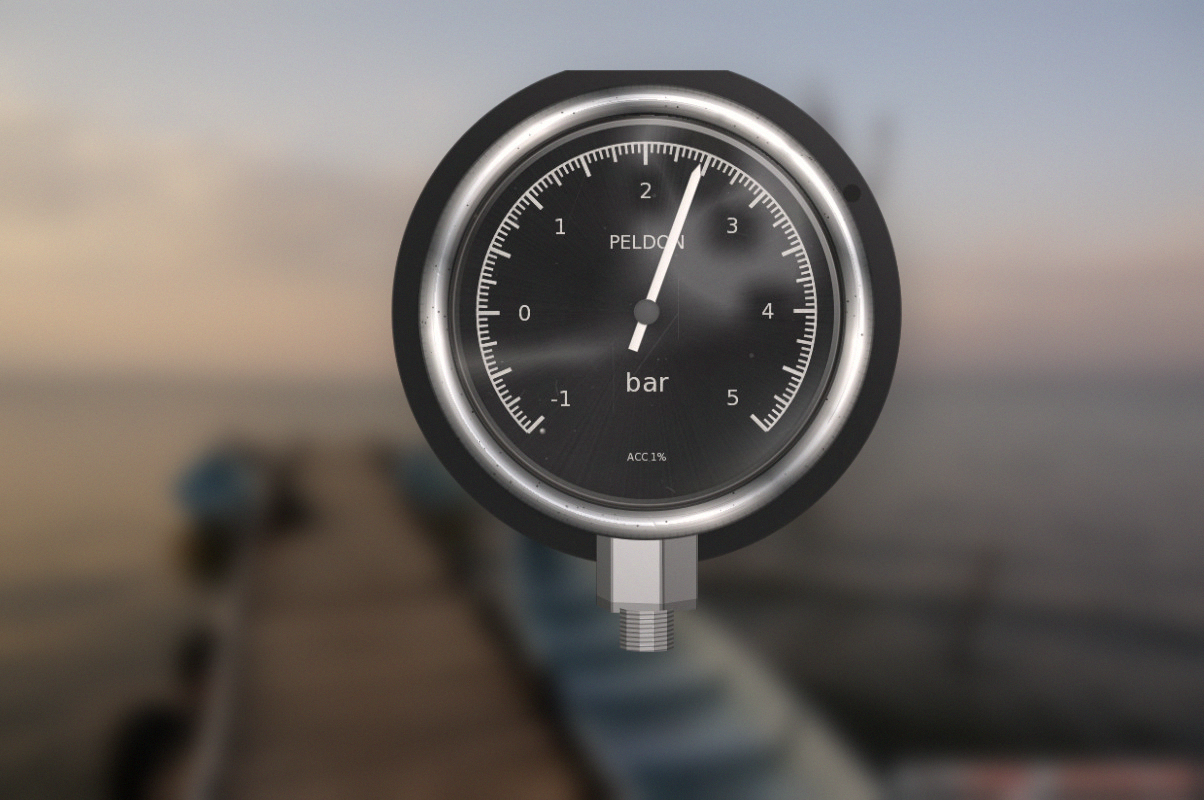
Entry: 2.45bar
